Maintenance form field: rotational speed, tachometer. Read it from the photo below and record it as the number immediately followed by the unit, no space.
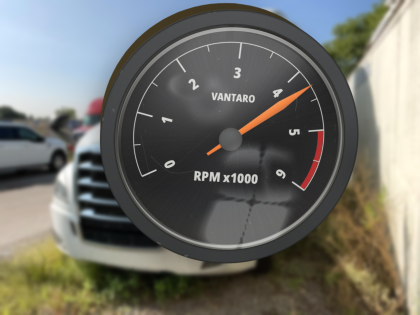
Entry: 4250rpm
